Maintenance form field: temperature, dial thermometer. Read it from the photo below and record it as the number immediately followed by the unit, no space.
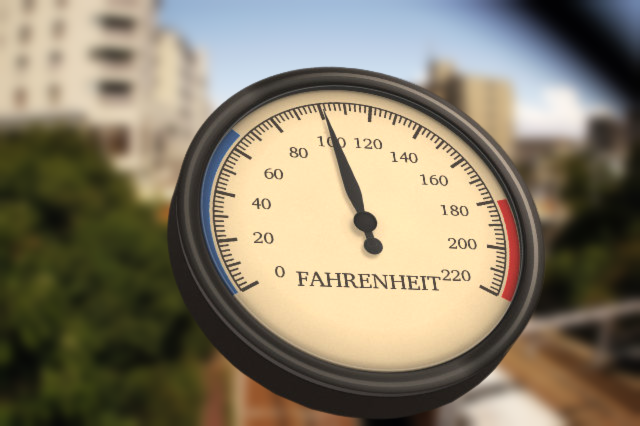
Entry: 100°F
